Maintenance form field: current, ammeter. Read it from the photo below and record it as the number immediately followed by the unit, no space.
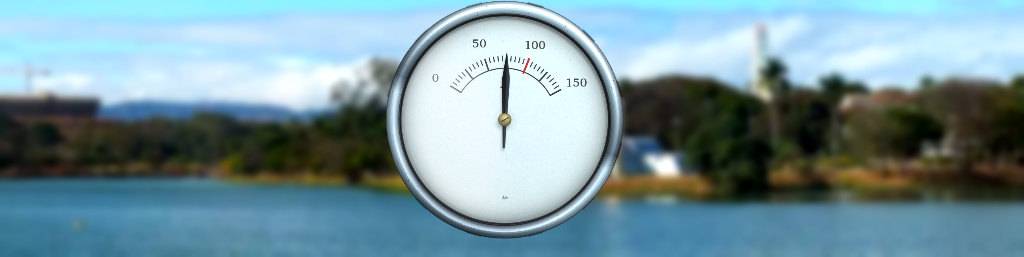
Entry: 75A
